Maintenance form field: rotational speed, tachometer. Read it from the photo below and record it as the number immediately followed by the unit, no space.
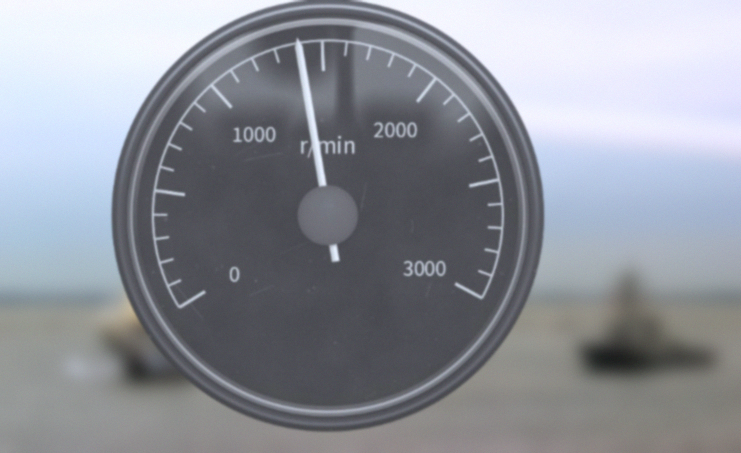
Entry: 1400rpm
